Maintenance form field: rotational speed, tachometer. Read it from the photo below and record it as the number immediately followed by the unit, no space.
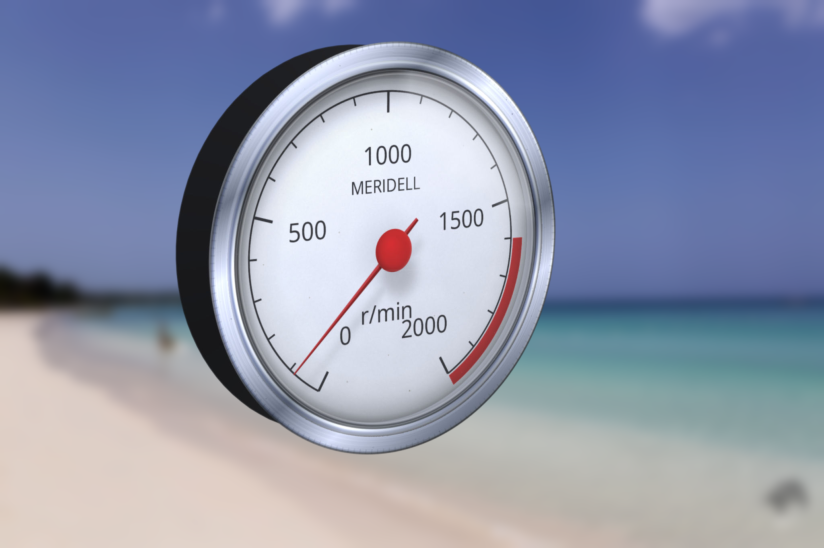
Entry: 100rpm
